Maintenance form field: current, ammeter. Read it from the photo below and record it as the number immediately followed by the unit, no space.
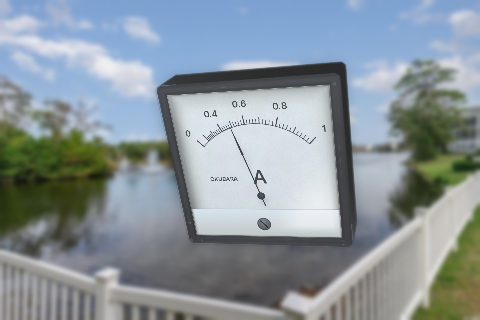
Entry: 0.5A
